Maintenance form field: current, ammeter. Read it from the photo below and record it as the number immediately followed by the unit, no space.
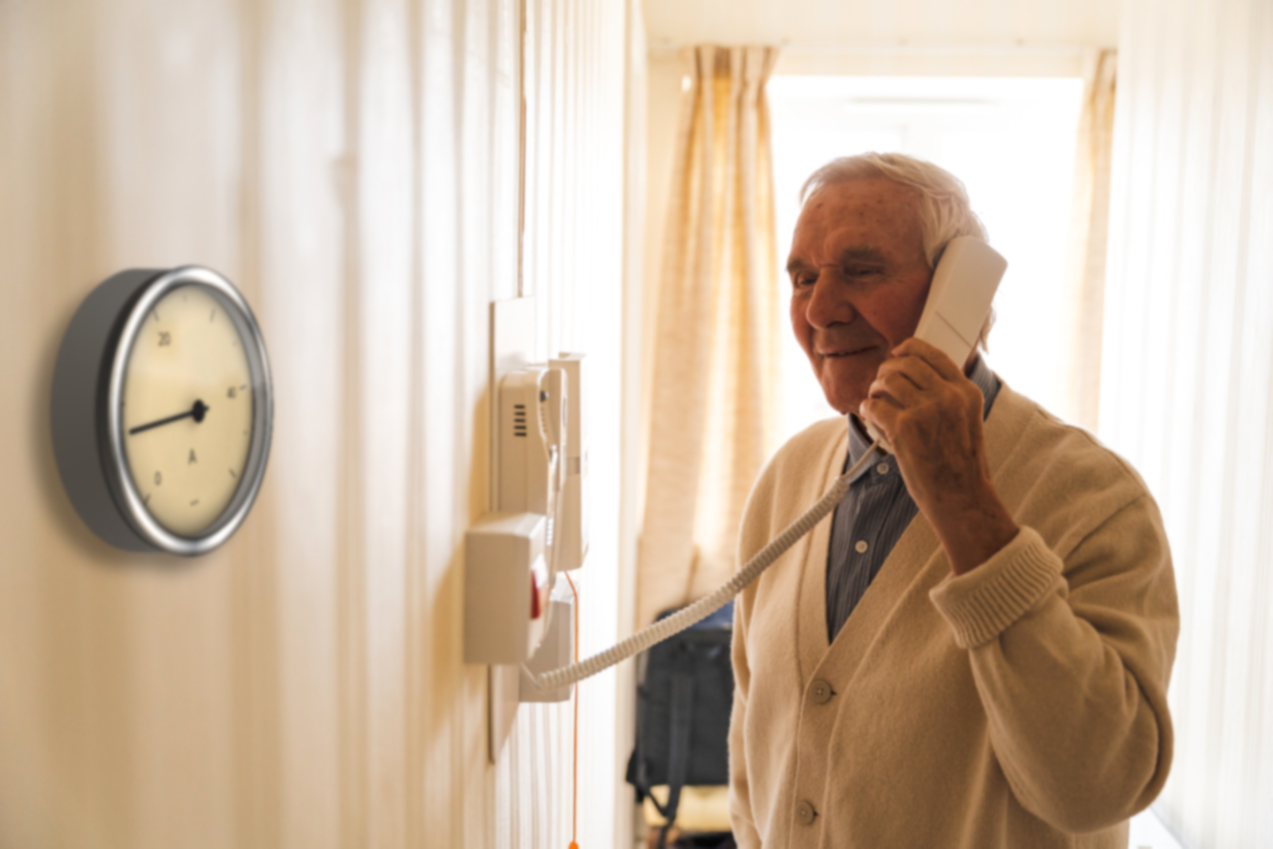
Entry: 7.5A
